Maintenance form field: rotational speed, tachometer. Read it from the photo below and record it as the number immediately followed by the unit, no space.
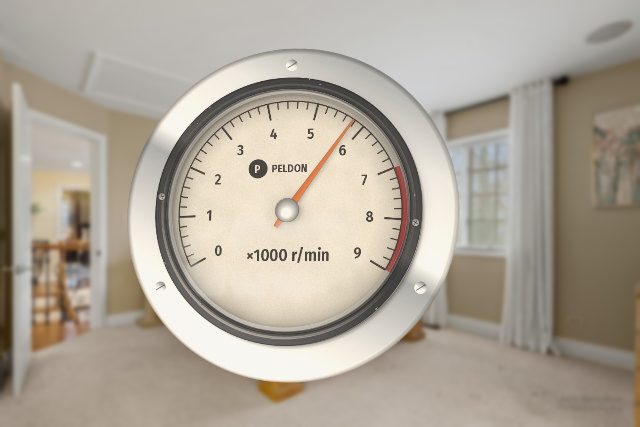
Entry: 5800rpm
